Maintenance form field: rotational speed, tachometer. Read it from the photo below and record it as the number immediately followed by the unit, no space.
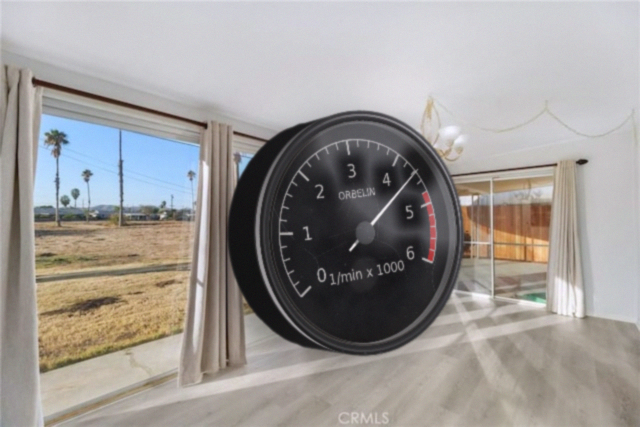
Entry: 4400rpm
